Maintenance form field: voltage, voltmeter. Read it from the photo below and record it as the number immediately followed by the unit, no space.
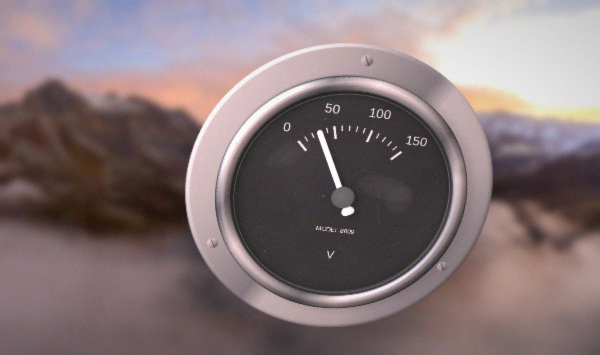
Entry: 30V
